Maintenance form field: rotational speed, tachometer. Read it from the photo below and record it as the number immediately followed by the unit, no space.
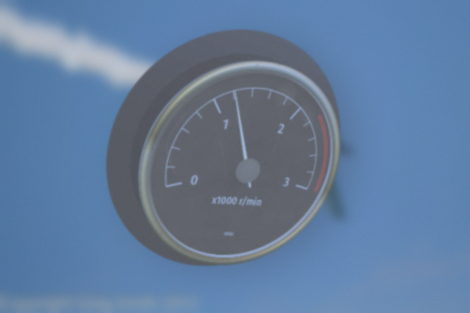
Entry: 1200rpm
